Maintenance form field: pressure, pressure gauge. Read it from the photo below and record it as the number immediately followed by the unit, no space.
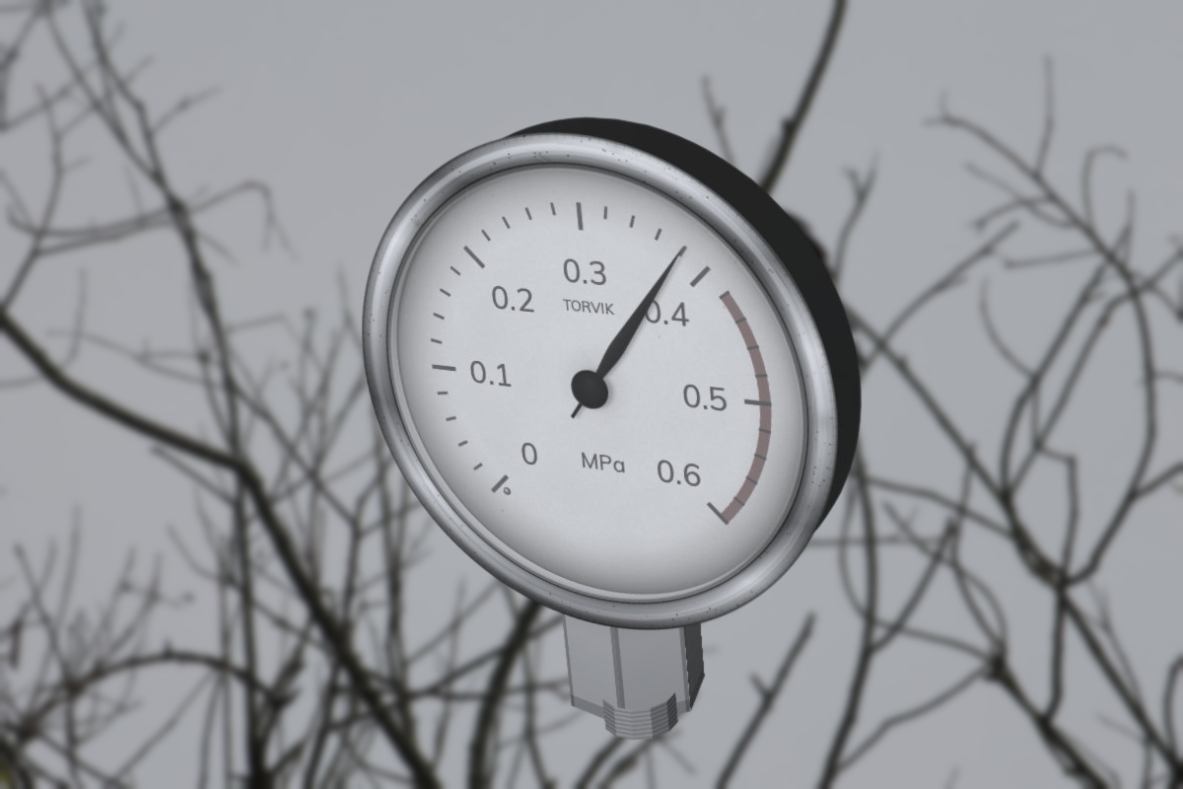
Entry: 0.38MPa
